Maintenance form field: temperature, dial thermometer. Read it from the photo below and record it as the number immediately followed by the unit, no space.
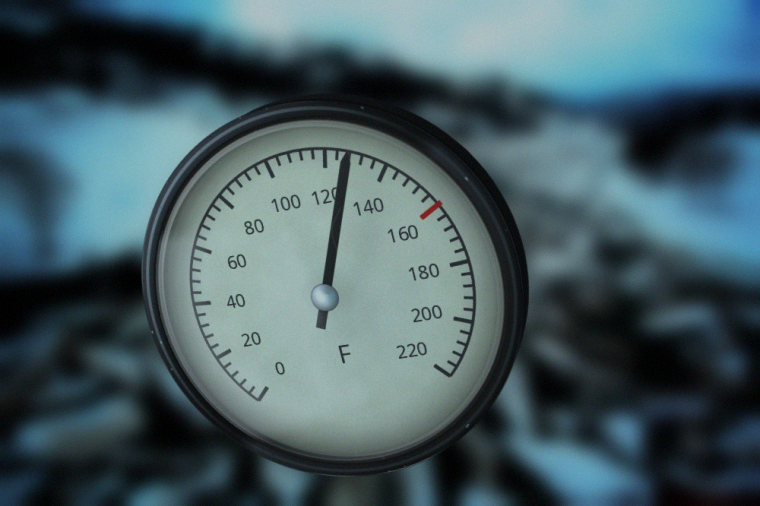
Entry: 128°F
